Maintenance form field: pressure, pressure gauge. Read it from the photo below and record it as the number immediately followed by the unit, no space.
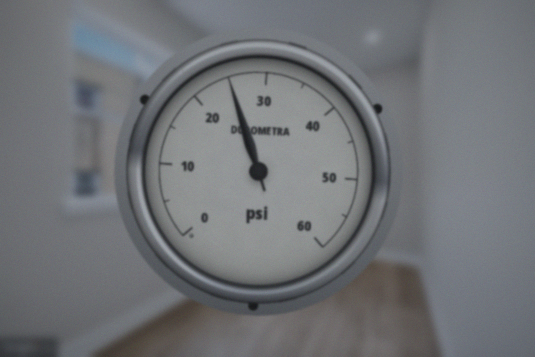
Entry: 25psi
